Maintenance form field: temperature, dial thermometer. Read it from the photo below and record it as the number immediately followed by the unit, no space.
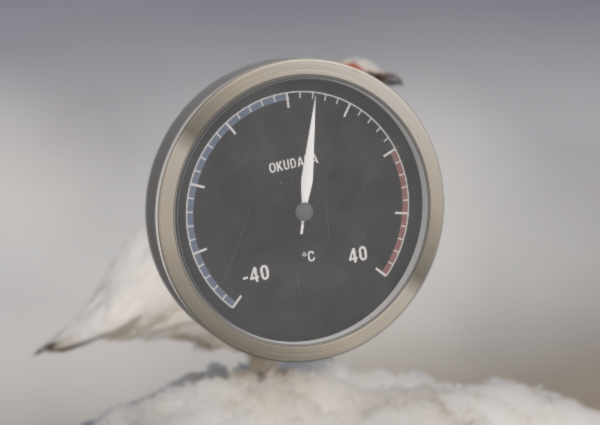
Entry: 4°C
